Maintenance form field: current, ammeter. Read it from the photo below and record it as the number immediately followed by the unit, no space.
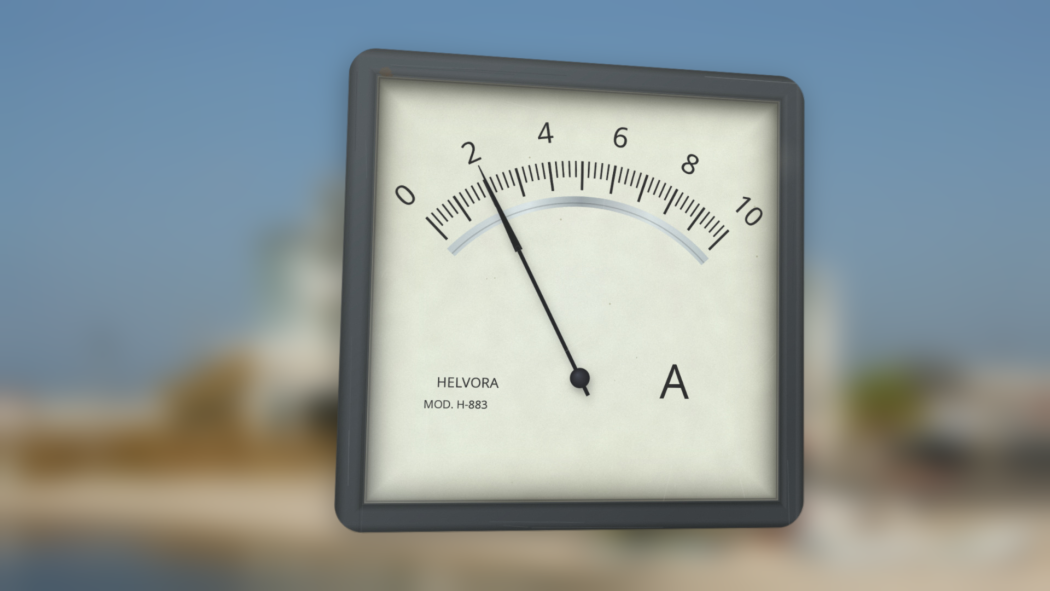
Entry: 2A
